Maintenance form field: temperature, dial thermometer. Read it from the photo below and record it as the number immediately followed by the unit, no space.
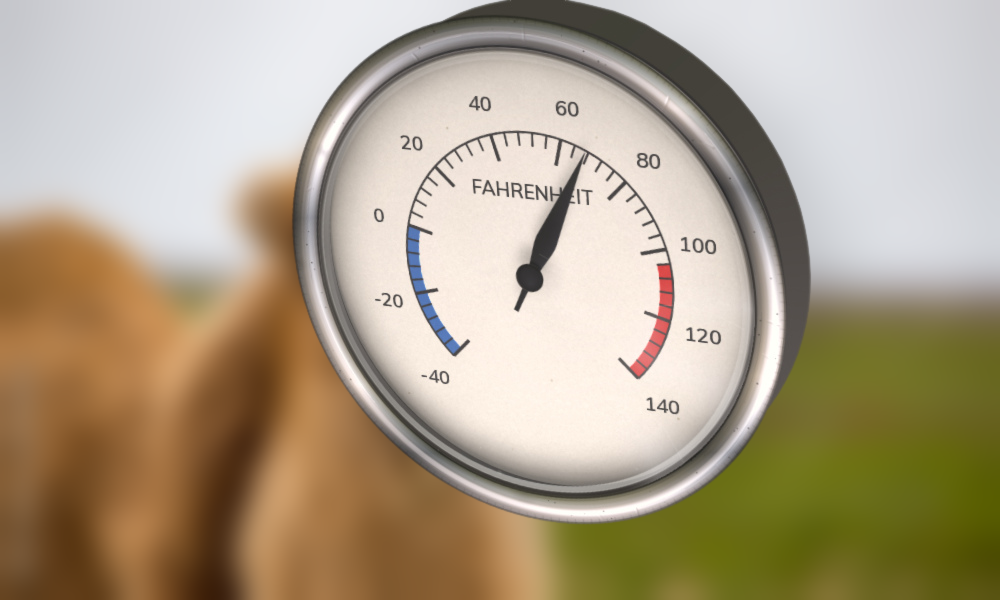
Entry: 68°F
